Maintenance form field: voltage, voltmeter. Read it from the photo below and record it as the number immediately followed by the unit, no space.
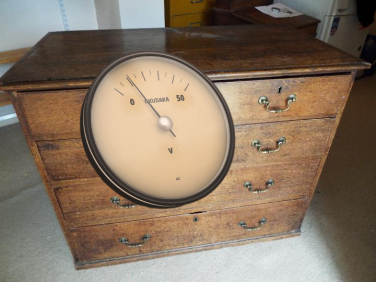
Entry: 10V
